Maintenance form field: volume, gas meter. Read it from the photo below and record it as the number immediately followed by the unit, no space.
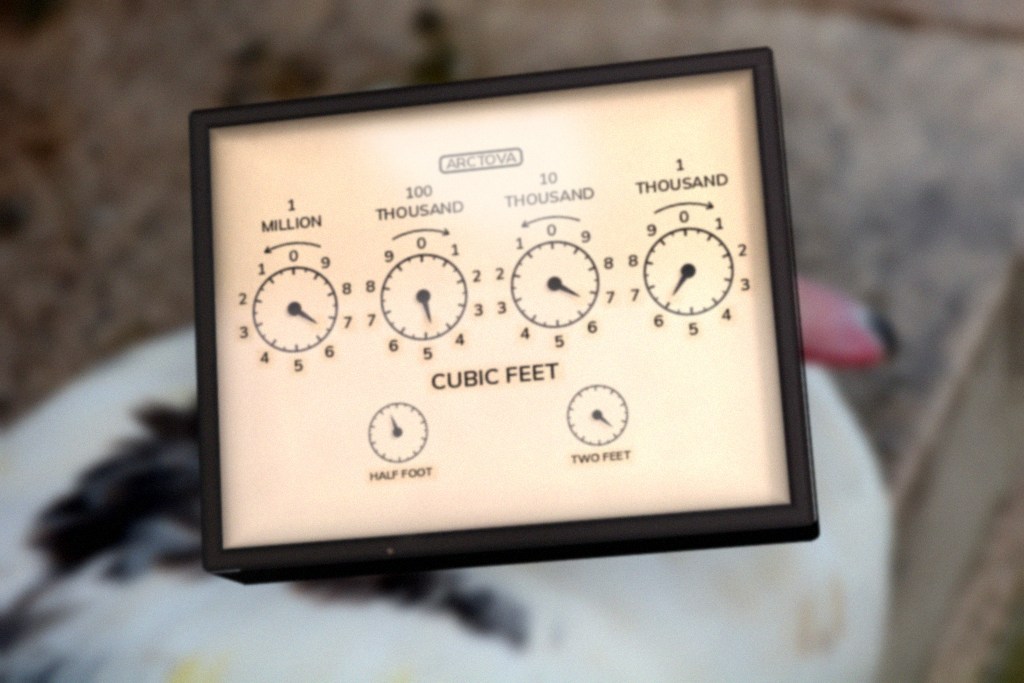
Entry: 646600ft³
